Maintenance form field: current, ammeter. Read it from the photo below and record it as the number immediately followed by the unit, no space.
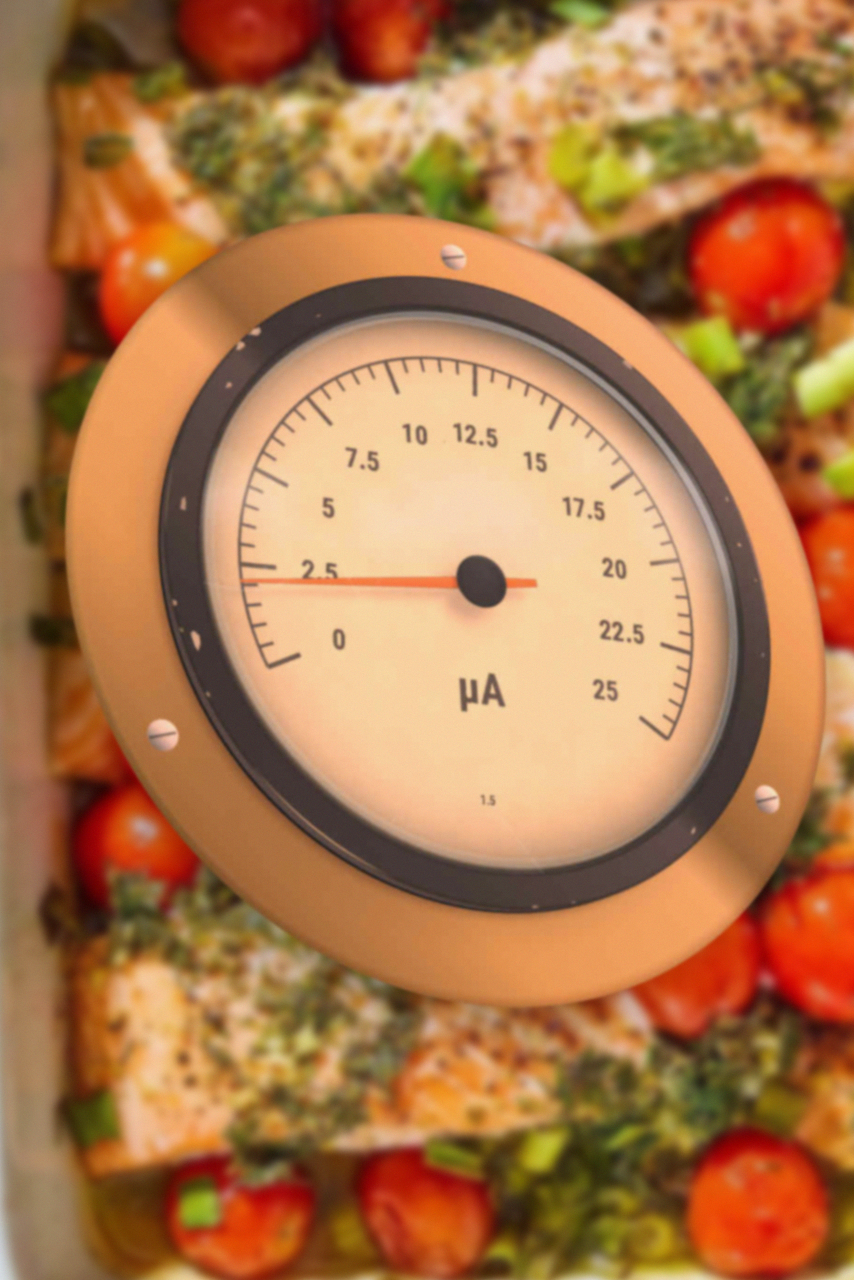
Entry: 2µA
